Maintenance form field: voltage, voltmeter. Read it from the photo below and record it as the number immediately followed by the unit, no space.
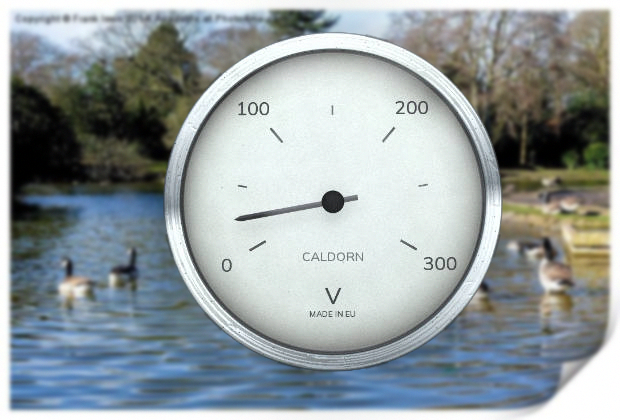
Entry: 25V
